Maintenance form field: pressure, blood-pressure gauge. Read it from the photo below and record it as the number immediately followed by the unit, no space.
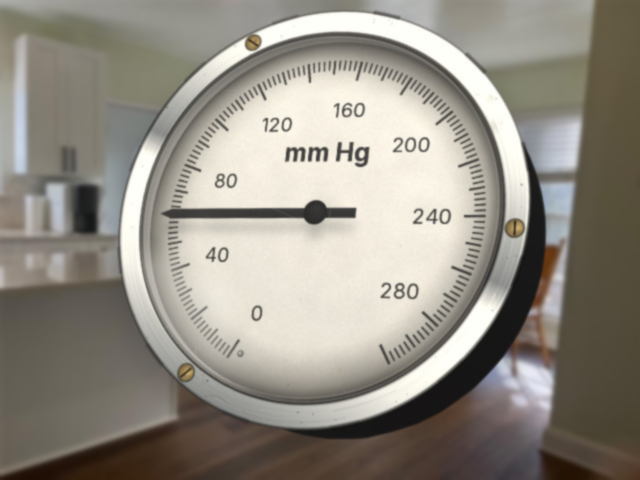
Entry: 60mmHg
